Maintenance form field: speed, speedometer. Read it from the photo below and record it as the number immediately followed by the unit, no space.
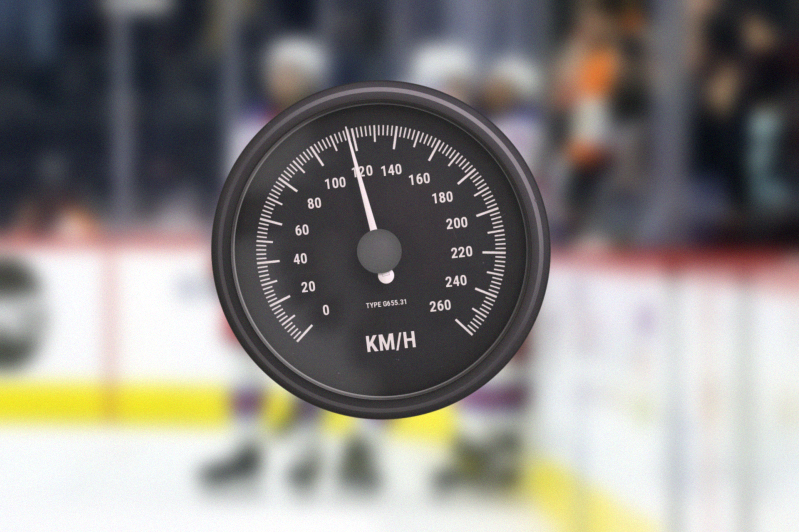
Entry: 118km/h
